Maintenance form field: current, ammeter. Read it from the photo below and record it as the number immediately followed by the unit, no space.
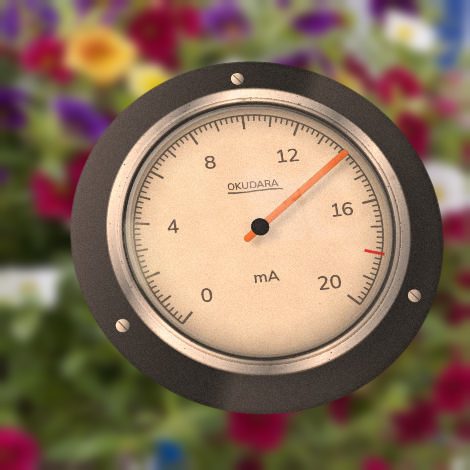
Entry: 14mA
